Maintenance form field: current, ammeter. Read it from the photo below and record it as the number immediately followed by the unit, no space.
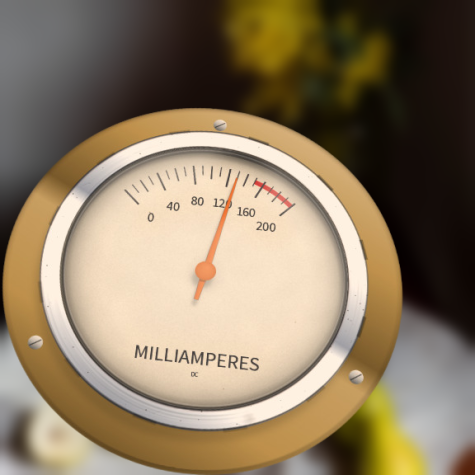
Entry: 130mA
